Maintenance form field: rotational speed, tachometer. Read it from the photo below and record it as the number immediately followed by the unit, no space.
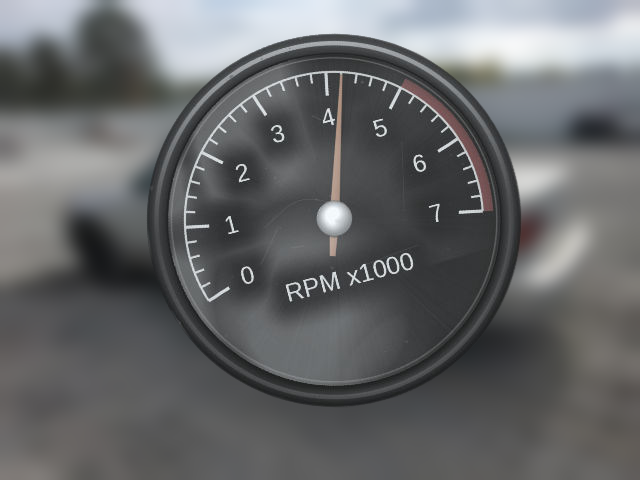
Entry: 4200rpm
